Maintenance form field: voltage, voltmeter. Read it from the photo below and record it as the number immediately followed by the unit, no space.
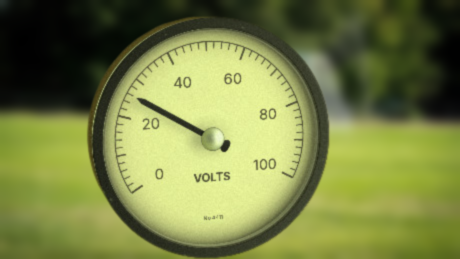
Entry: 26V
